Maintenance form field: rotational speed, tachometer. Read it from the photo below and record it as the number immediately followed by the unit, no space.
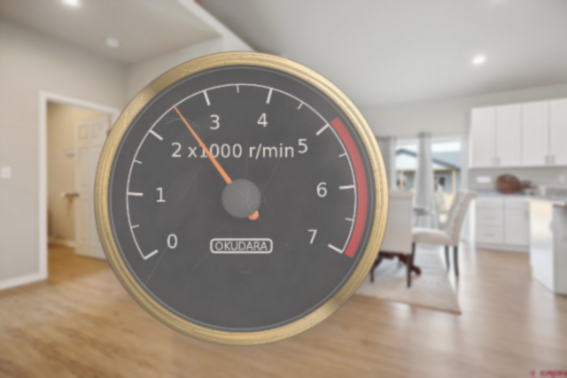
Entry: 2500rpm
